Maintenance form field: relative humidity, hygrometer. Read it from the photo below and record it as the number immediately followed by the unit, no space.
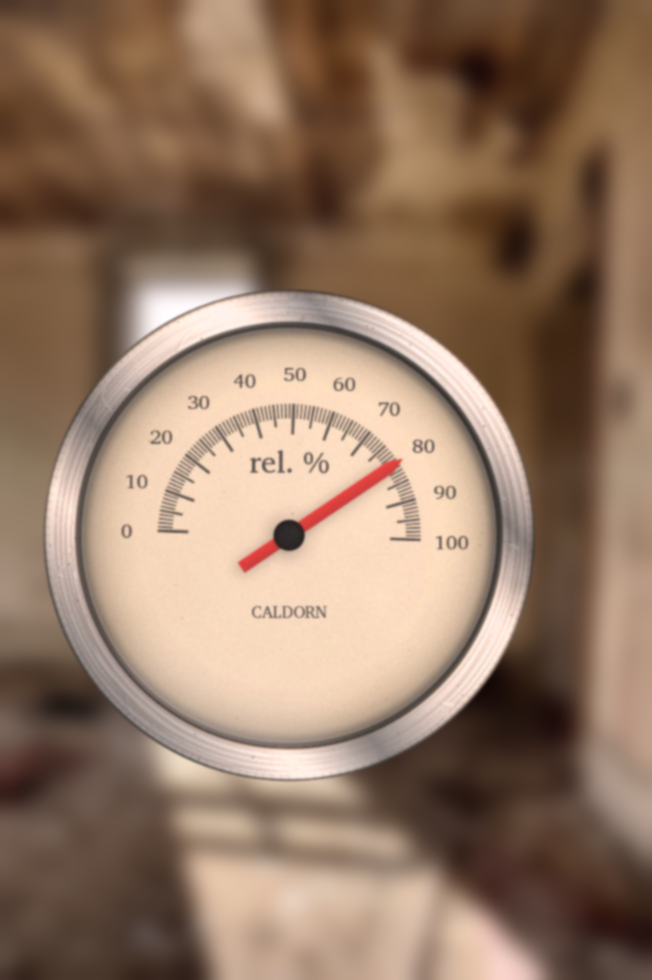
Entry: 80%
